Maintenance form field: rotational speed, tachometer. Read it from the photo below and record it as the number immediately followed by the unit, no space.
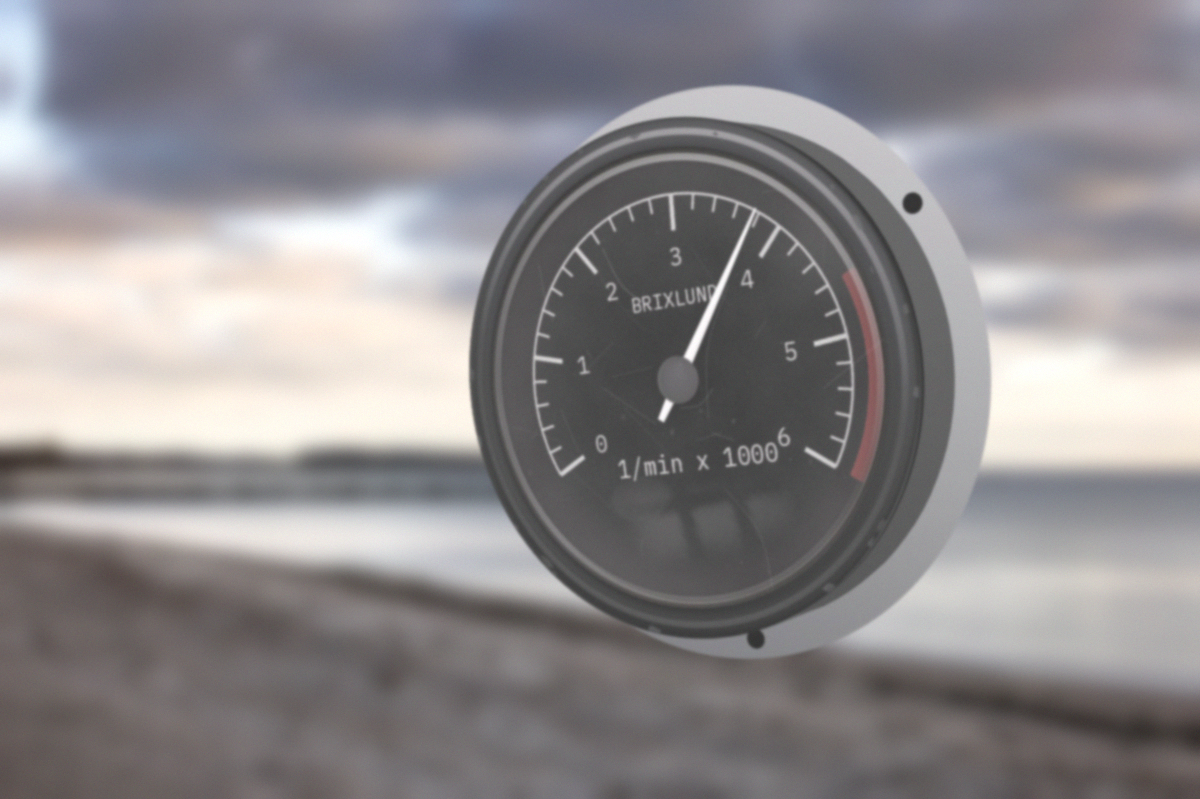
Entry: 3800rpm
